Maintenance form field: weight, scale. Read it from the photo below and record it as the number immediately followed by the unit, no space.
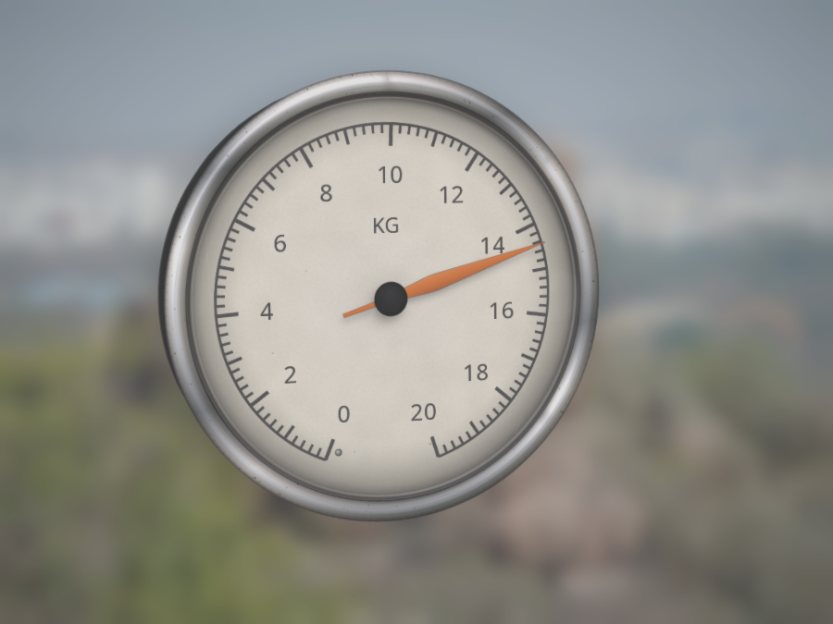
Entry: 14.4kg
